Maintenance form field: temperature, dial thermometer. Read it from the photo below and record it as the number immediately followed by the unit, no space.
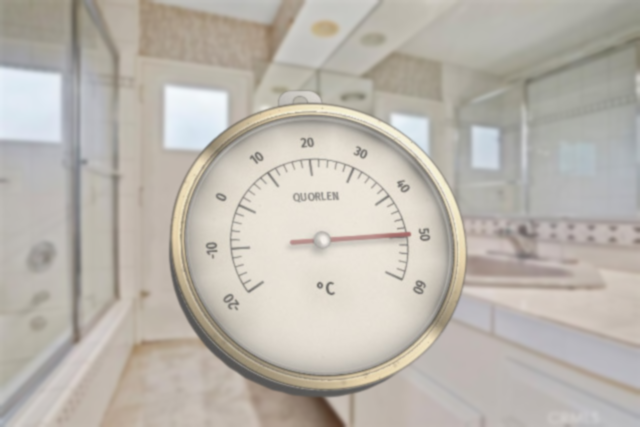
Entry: 50°C
